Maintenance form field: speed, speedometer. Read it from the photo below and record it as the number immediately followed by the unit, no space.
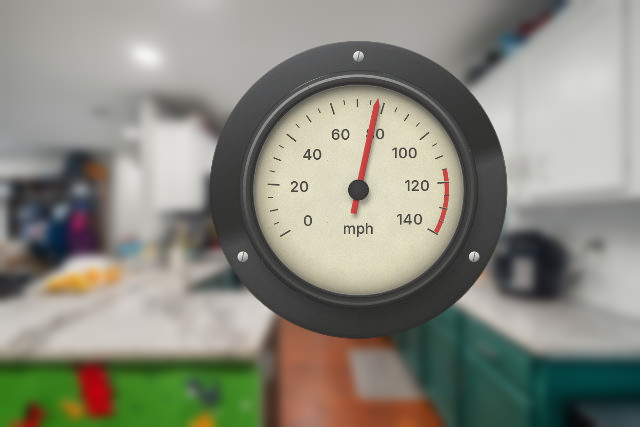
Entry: 77.5mph
